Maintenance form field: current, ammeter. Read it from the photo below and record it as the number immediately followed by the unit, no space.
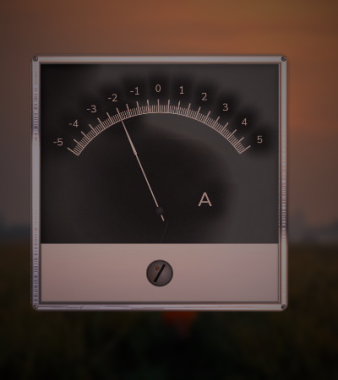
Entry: -2A
